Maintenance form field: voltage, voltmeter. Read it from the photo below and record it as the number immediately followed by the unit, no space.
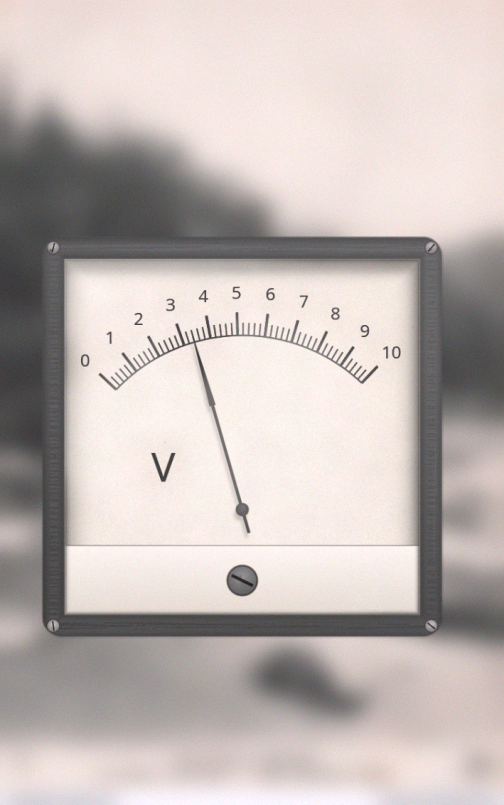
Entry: 3.4V
